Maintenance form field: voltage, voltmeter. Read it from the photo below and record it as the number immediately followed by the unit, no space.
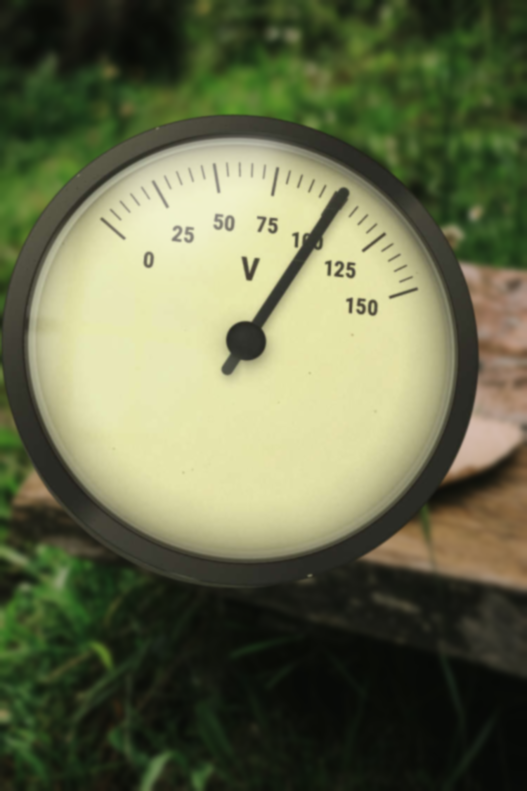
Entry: 102.5V
